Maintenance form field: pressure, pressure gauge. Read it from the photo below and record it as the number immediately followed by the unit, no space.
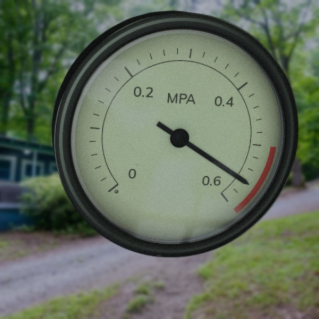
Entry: 0.56MPa
